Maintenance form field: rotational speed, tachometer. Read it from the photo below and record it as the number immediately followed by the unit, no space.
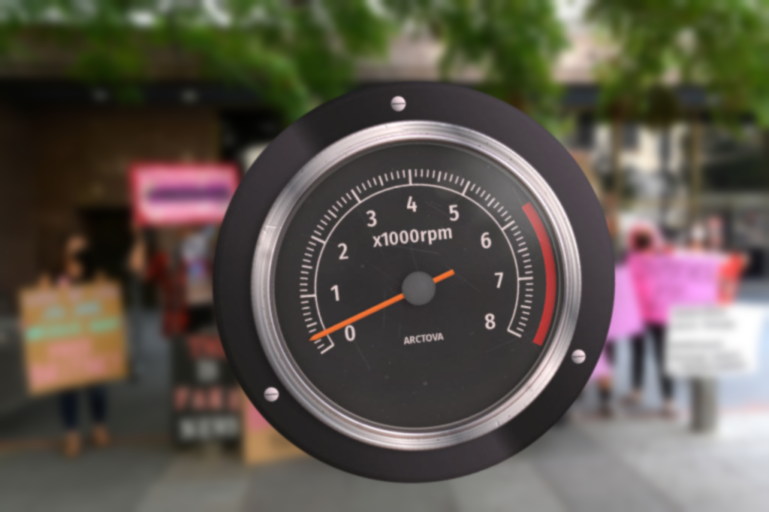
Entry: 300rpm
